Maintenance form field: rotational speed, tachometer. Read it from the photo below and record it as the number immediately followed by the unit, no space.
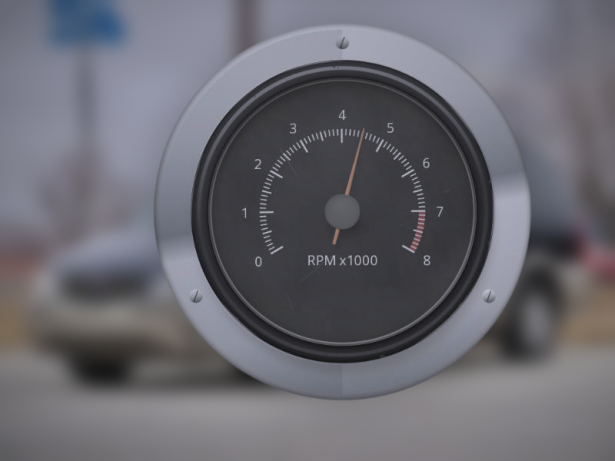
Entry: 4500rpm
